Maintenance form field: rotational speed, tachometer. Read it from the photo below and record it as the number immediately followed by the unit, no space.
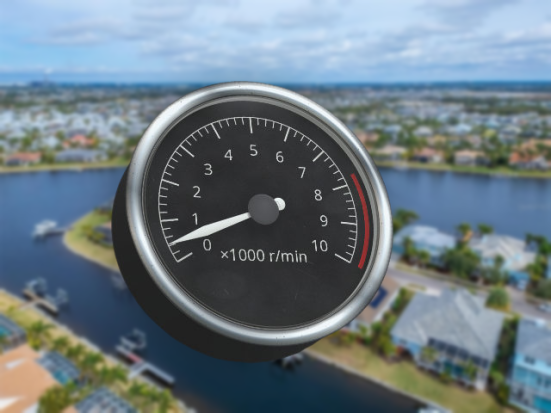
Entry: 400rpm
